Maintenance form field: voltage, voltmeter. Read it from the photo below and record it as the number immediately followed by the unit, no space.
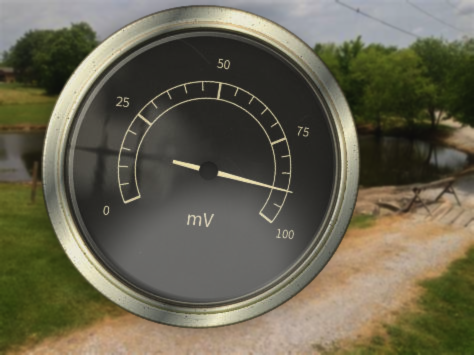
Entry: 90mV
